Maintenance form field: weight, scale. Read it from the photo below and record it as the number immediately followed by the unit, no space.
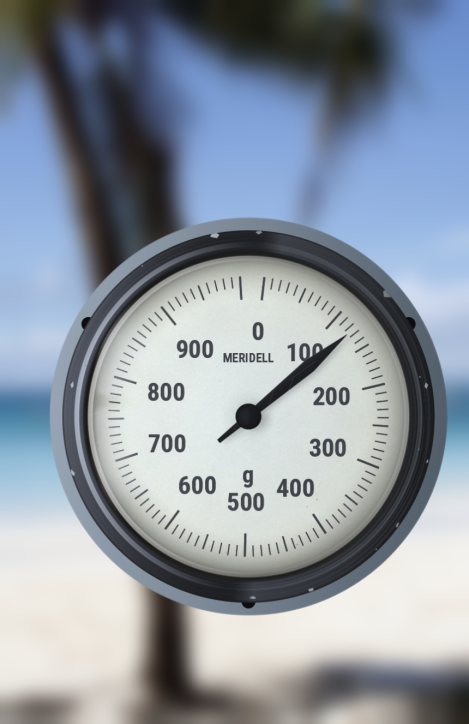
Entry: 125g
